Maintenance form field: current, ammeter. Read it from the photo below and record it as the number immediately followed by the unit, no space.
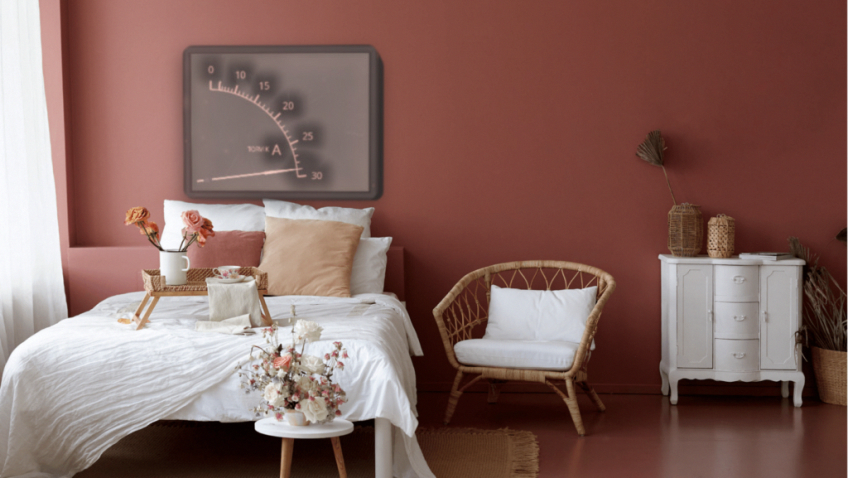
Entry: 29A
